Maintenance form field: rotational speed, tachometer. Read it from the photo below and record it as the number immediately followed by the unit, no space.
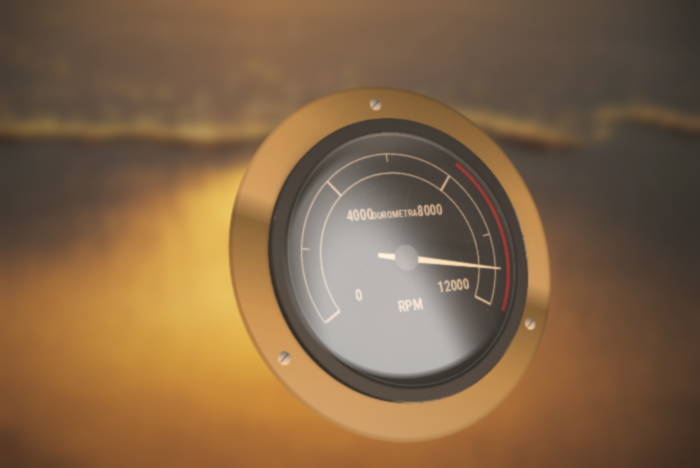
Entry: 11000rpm
